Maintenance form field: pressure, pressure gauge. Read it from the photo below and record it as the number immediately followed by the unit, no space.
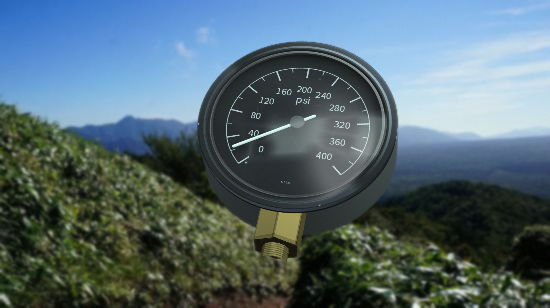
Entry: 20psi
